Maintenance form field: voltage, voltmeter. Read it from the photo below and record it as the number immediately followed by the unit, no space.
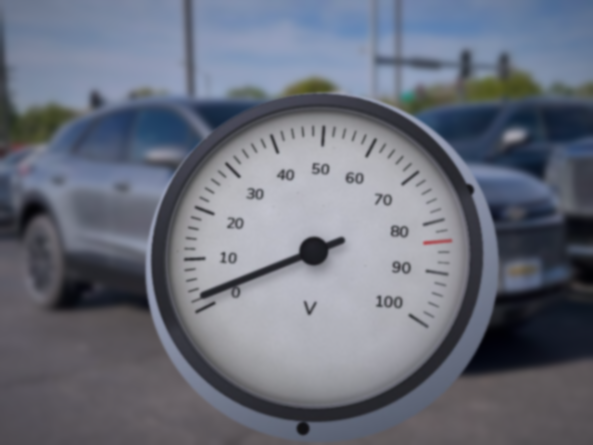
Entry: 2V
